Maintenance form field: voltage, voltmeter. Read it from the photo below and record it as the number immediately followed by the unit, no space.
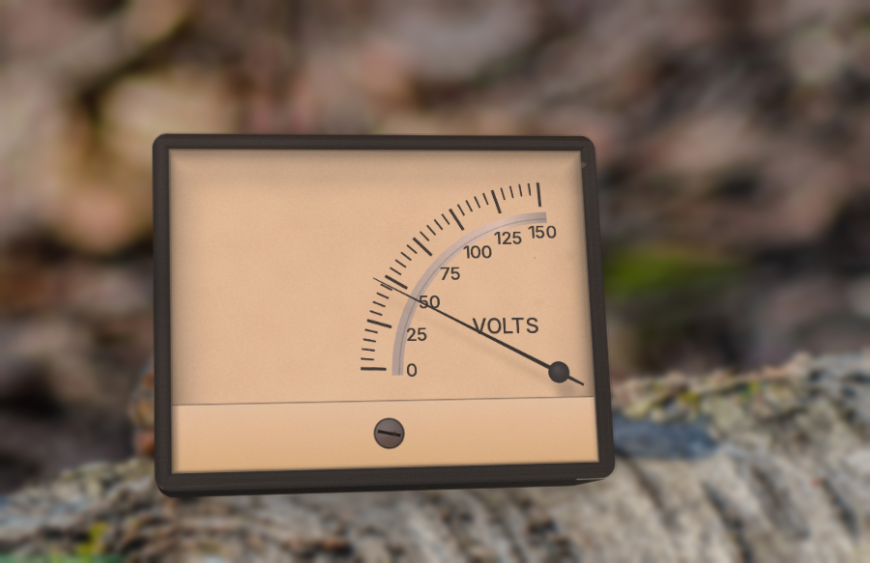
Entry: 45V
